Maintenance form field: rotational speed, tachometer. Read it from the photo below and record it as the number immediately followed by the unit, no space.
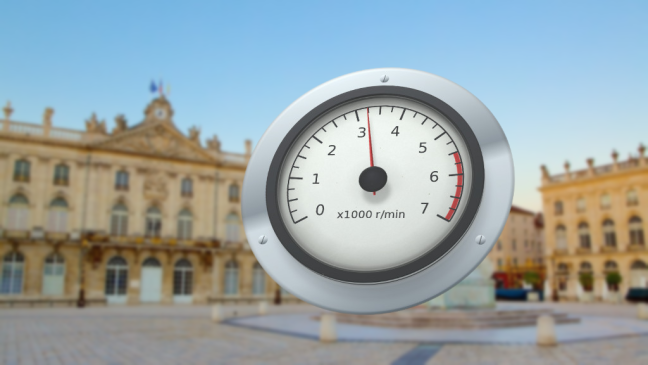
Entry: 3250rpm
